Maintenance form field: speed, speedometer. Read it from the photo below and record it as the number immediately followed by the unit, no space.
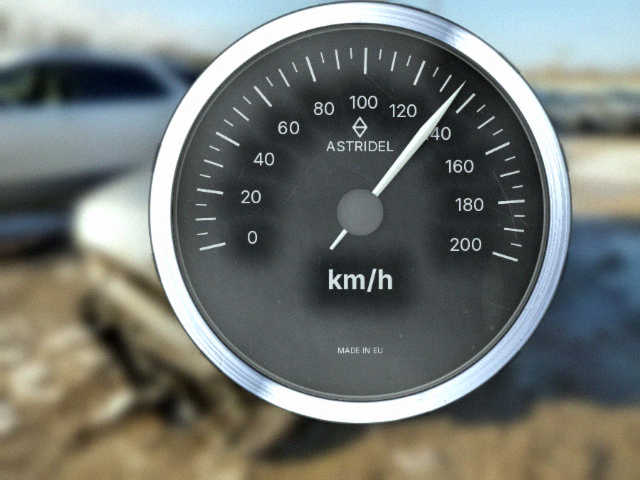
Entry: 135km/h
